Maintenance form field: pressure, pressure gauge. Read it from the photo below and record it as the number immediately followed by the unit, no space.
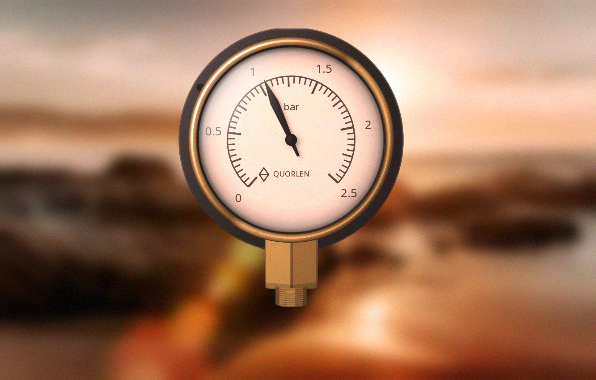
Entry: 1.05bar
